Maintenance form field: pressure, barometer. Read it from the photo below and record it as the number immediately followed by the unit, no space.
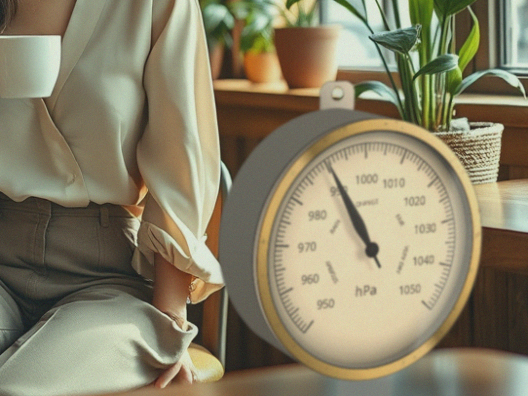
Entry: 990hPa
